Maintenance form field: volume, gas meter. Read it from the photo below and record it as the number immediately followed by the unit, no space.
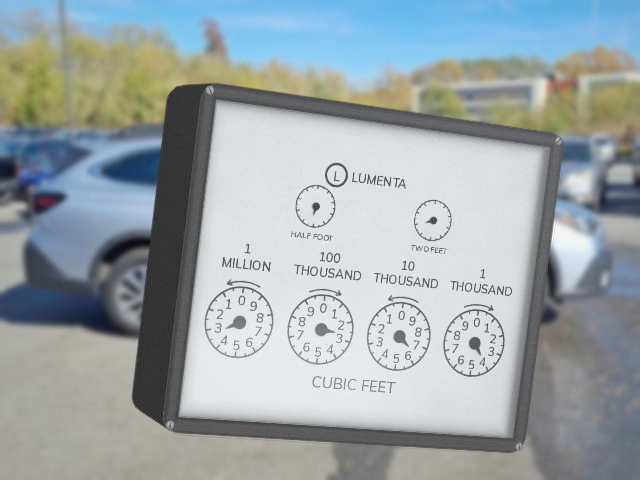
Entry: 326400ft³
